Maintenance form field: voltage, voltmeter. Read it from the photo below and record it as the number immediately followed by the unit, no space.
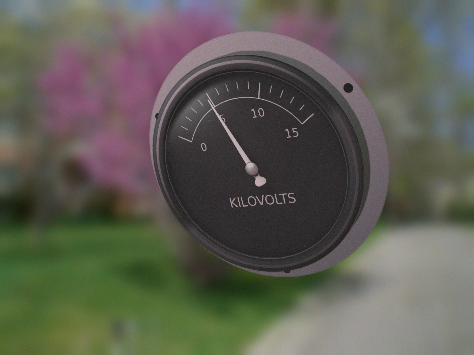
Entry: 5kV
